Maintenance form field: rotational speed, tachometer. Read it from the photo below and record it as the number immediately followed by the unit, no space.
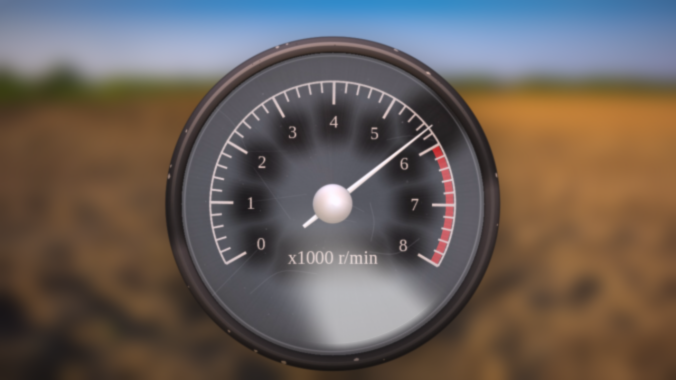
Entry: 5700rpm
